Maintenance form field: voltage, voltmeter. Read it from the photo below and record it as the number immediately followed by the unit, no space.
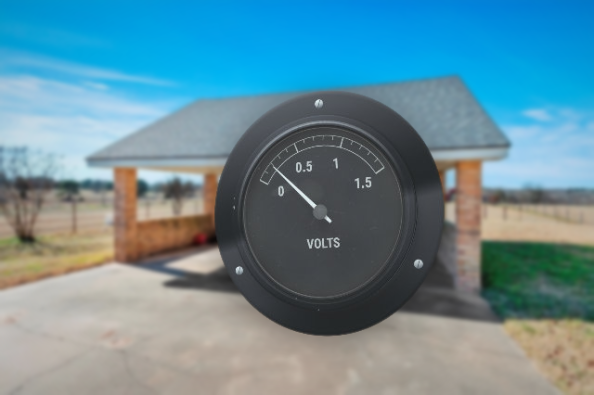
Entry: 0.2V
